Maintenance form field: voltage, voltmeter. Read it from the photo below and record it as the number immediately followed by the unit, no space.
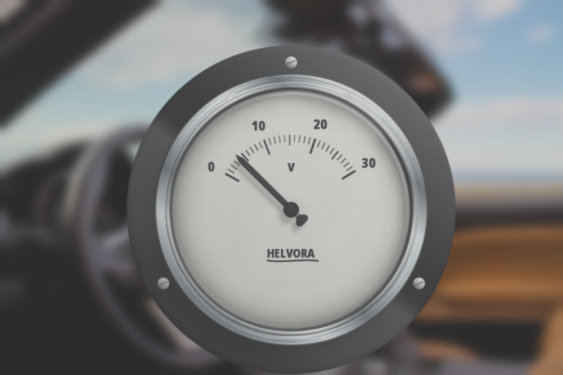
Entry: 4V
